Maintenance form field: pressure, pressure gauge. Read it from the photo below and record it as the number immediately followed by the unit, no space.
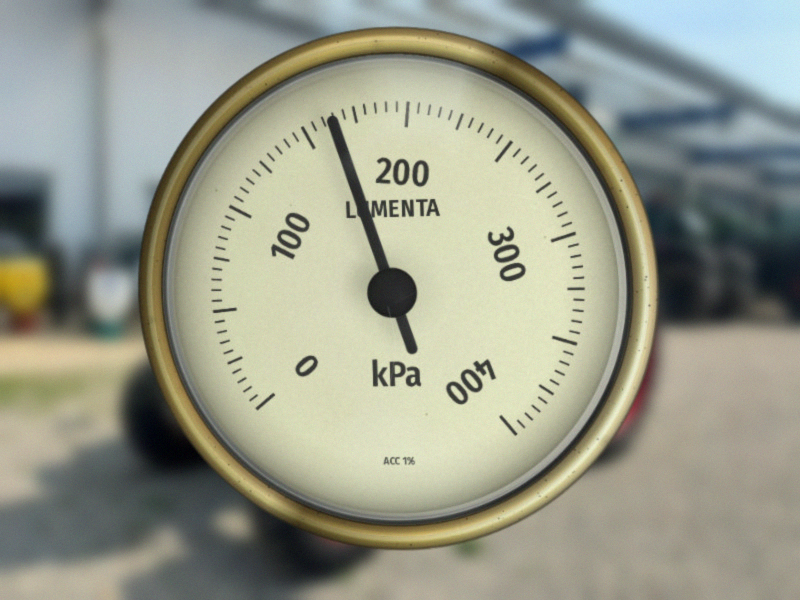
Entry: 165kPa
